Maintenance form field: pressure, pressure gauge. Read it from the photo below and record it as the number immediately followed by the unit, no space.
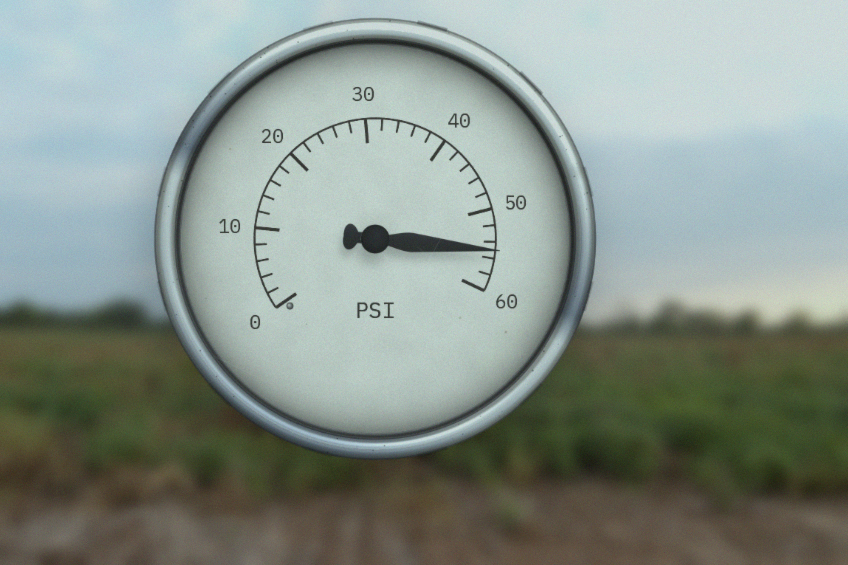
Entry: 55psi
